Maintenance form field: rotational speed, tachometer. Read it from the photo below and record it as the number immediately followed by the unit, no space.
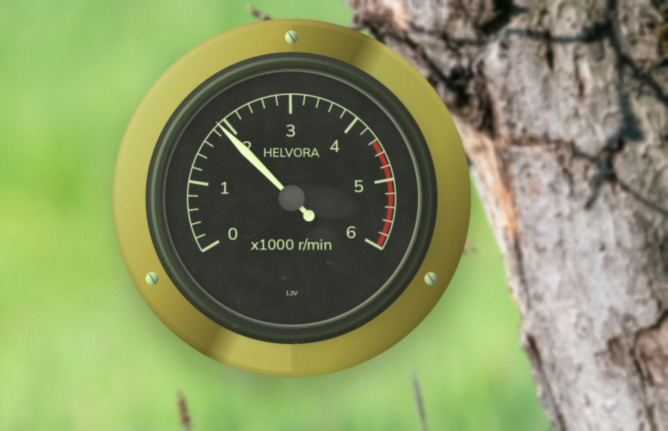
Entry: 1900rpm
